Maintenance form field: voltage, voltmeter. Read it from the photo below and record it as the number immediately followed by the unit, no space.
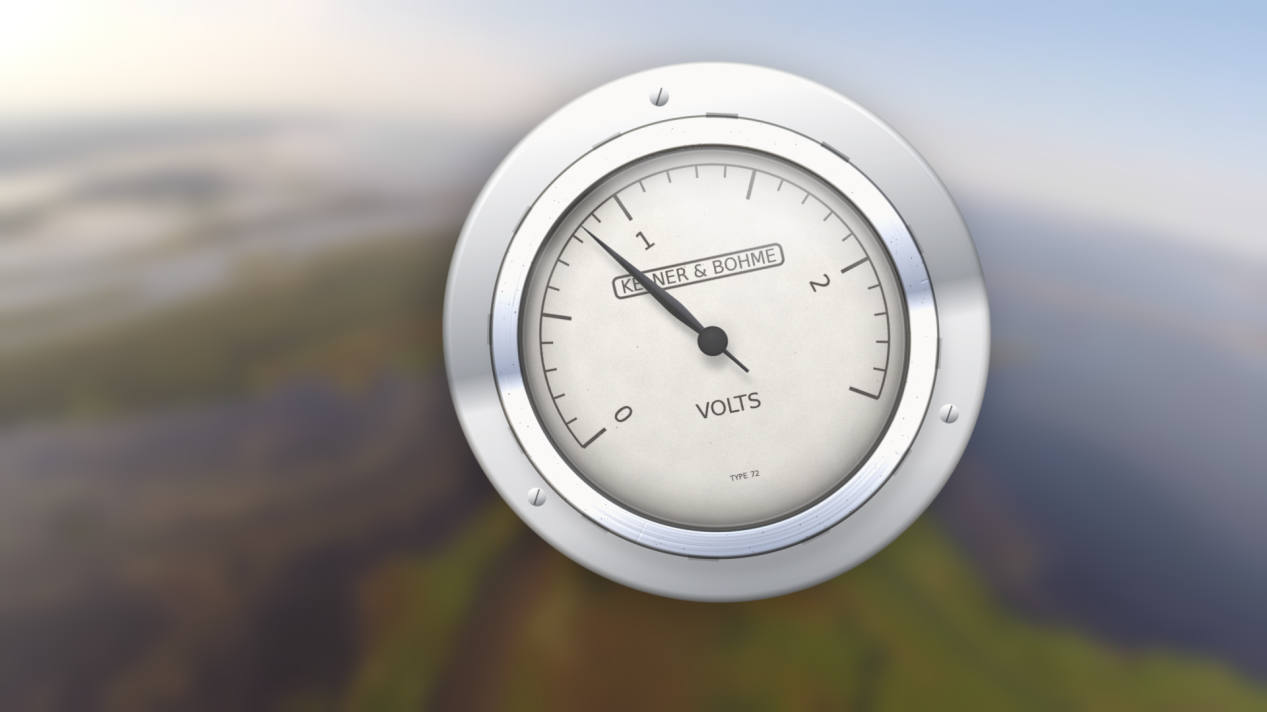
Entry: 0.85V
